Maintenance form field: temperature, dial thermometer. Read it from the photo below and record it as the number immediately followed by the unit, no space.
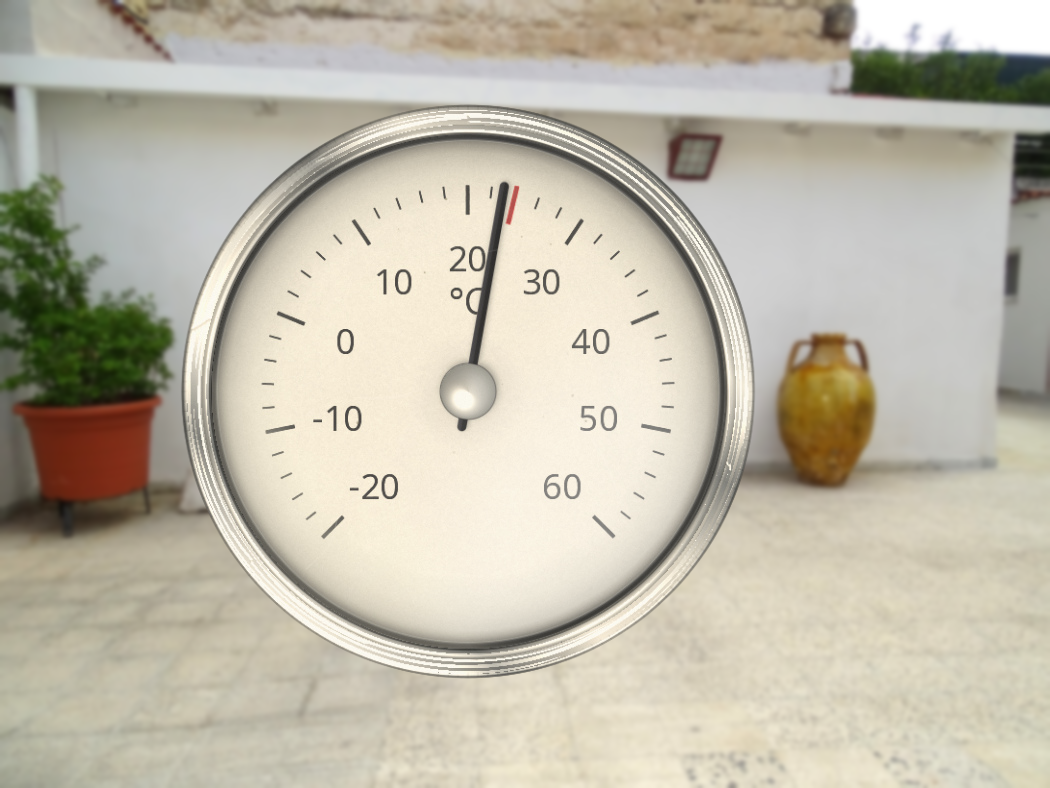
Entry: 23°C
